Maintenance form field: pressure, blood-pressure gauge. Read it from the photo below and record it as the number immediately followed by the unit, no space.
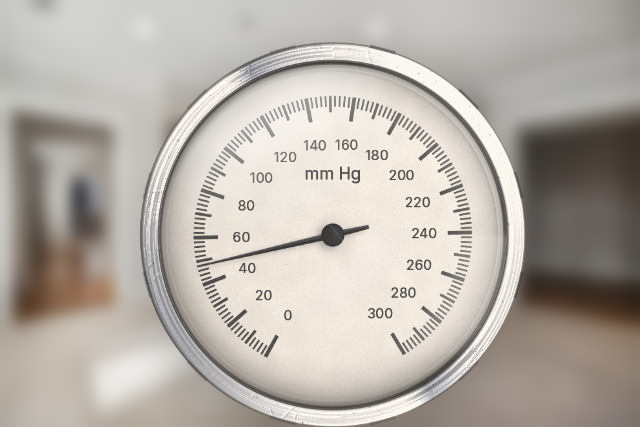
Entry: 48mmHg
